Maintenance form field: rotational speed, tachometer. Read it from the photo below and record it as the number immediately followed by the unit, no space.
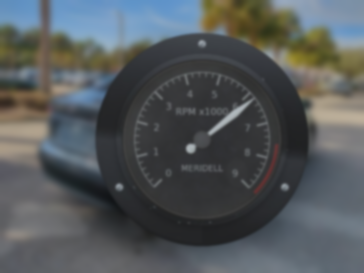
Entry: 6200rpm
